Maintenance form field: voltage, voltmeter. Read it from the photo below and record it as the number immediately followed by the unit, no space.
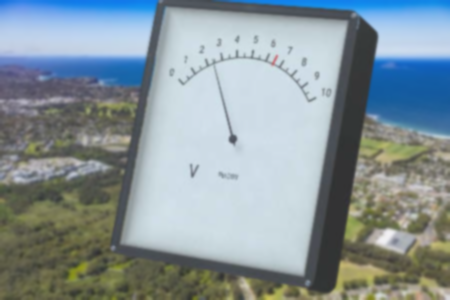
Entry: 2.5V
